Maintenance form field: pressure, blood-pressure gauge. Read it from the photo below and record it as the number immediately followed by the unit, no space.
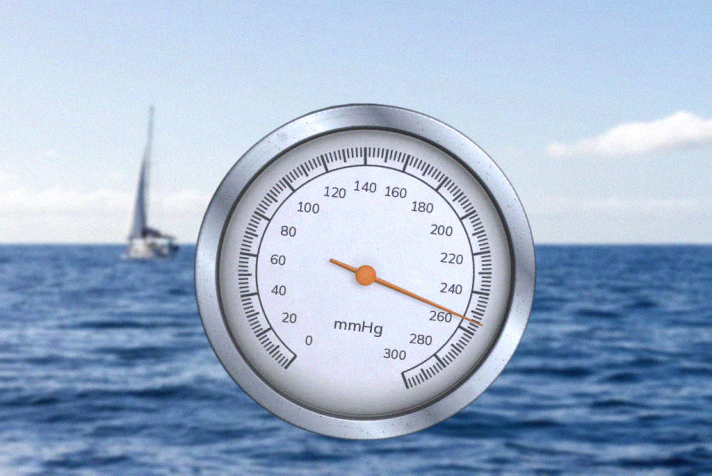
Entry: 254mmHg
